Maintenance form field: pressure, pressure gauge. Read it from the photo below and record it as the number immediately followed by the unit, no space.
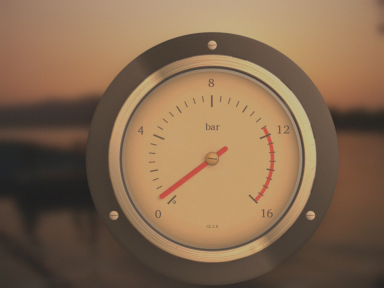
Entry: 0.5bar
